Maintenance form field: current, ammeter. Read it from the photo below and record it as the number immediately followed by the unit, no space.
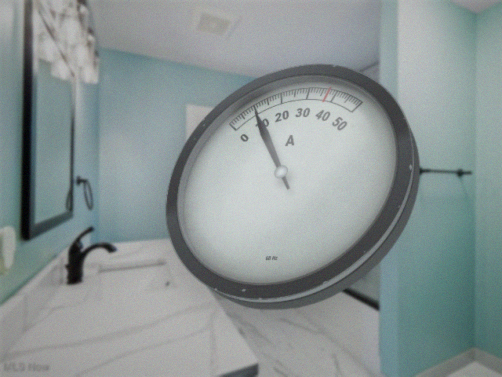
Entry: 10A
